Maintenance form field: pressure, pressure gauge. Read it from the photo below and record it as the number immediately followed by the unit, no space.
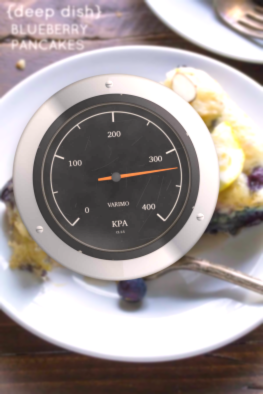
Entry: 325kPa
